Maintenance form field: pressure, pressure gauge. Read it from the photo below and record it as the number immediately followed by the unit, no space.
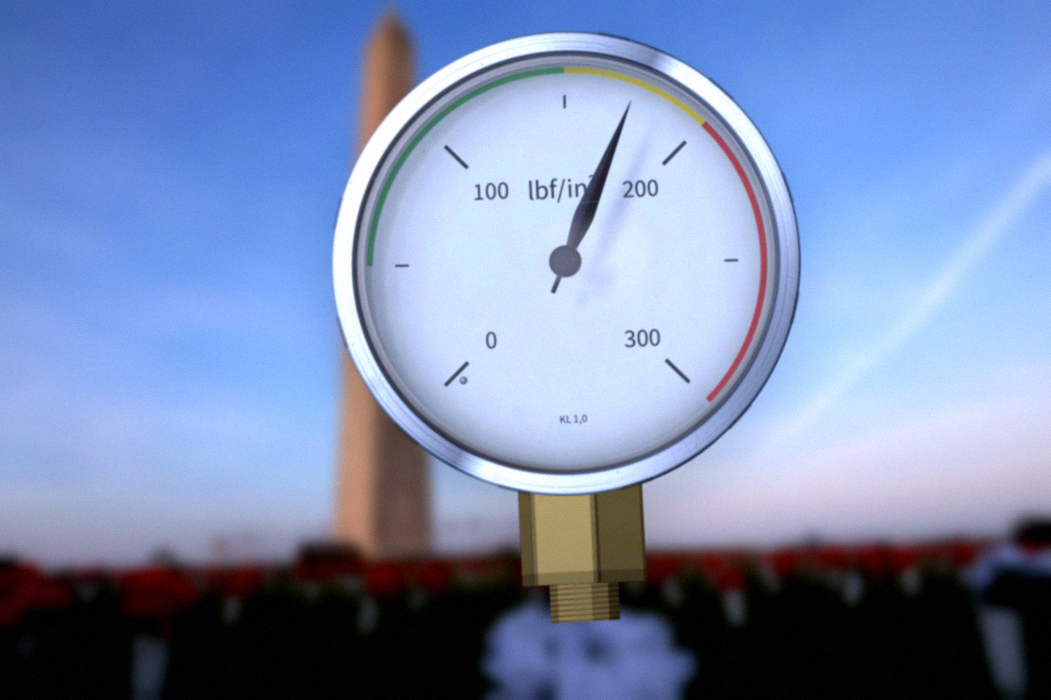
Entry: 175psi
